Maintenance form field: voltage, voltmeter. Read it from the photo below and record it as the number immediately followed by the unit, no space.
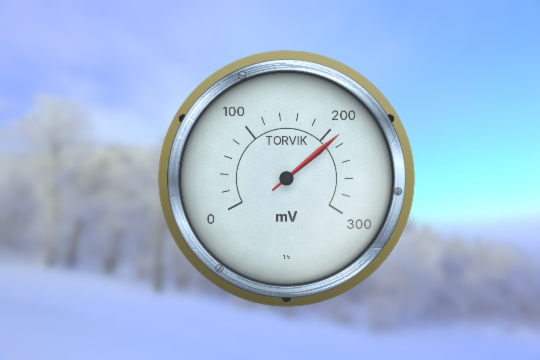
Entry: 210mV
